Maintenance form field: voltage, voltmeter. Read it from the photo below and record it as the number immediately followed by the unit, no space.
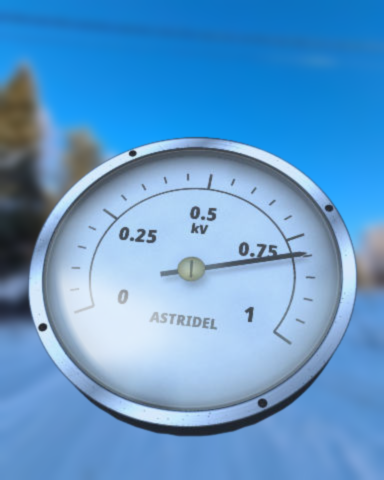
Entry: 0.8kV
